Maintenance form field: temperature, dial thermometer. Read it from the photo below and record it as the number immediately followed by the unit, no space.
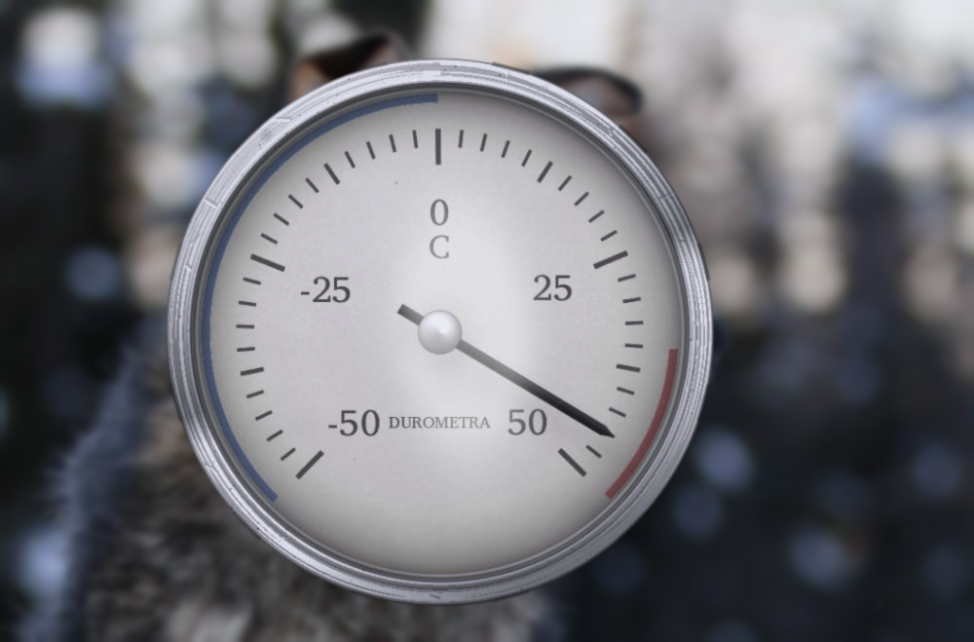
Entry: 45°C
